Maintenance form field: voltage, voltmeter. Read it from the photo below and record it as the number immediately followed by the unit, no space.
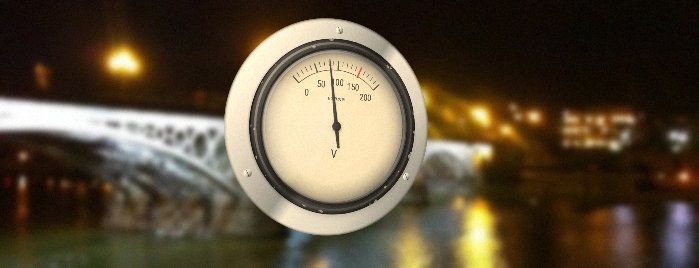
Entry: 80V
